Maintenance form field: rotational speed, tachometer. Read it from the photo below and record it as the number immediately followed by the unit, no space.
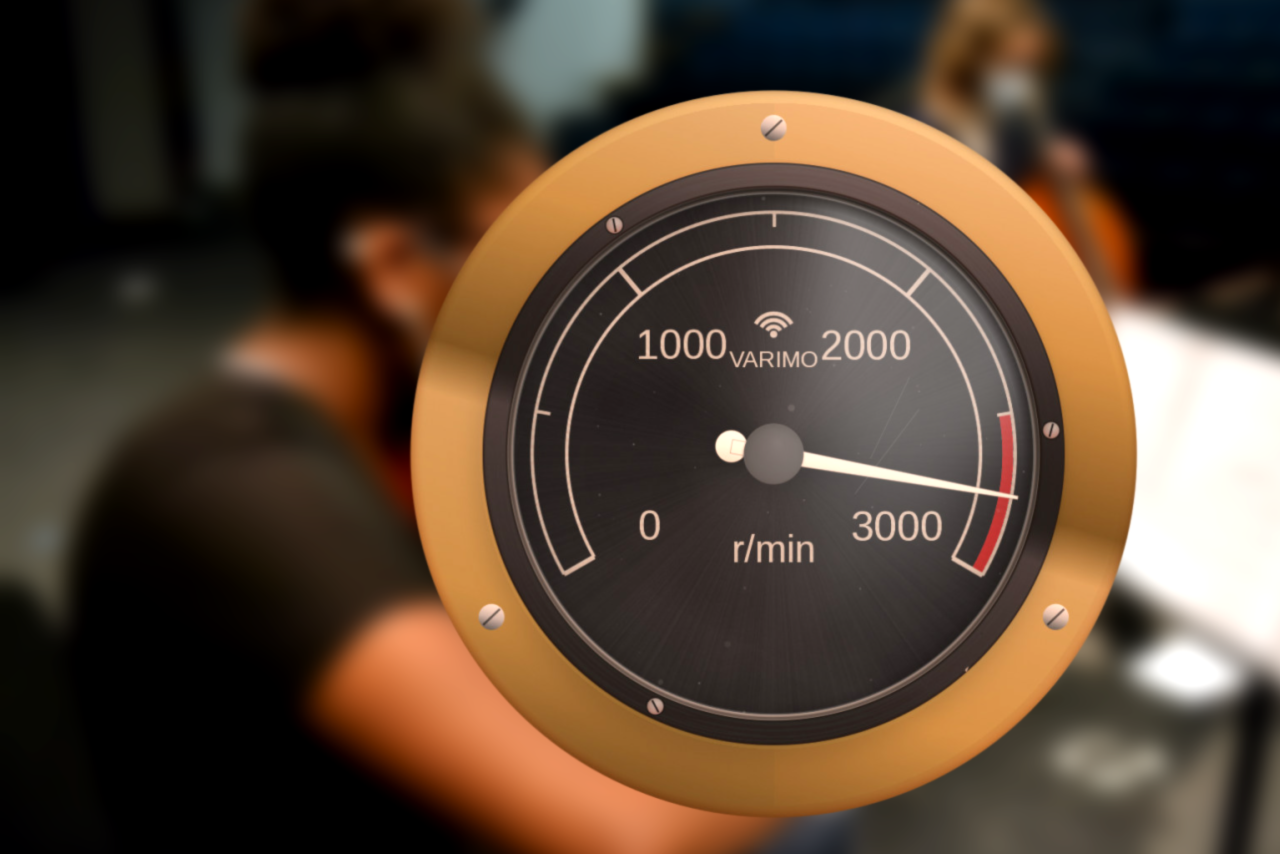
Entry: 2750rpm
